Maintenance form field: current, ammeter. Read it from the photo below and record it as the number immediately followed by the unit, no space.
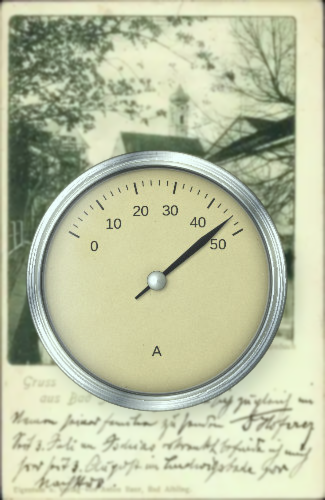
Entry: 46A
